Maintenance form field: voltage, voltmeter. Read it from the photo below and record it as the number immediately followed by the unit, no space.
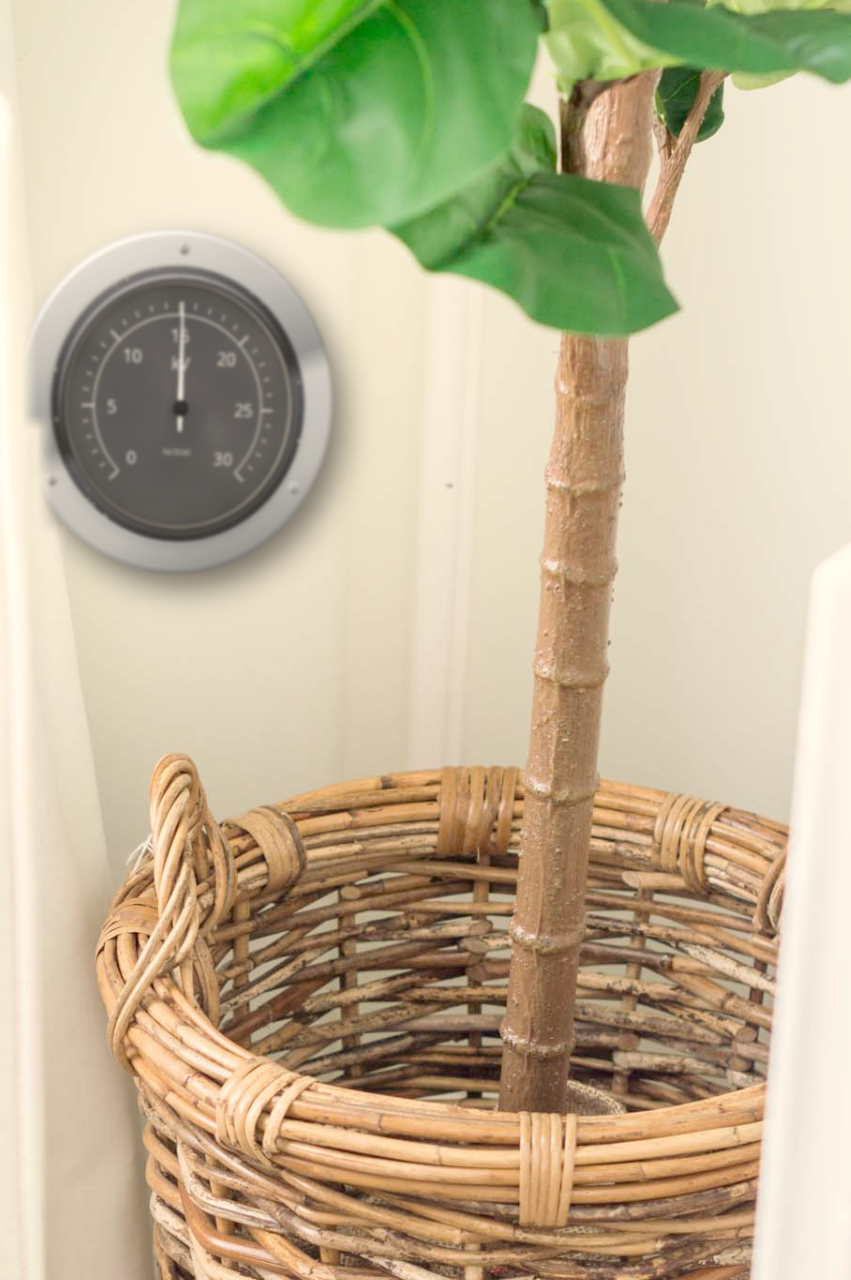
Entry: 15kV
